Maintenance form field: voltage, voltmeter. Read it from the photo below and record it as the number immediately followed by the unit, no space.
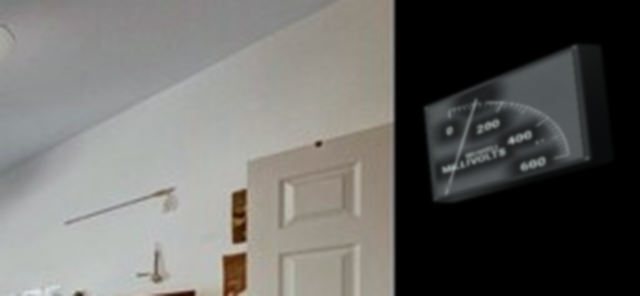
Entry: 100mV
